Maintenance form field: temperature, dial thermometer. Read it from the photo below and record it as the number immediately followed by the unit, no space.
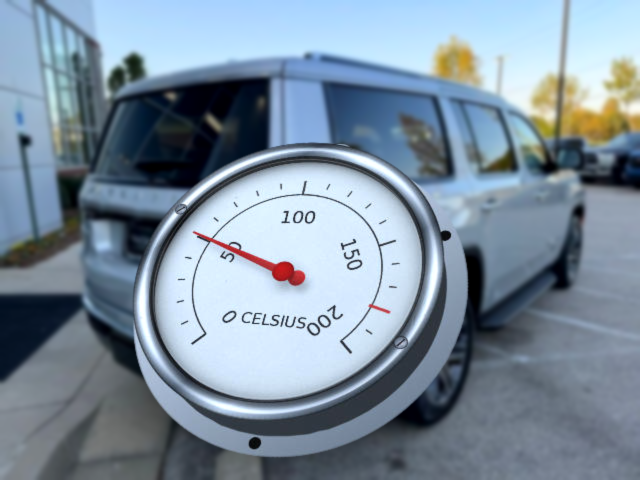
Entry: 50°C
